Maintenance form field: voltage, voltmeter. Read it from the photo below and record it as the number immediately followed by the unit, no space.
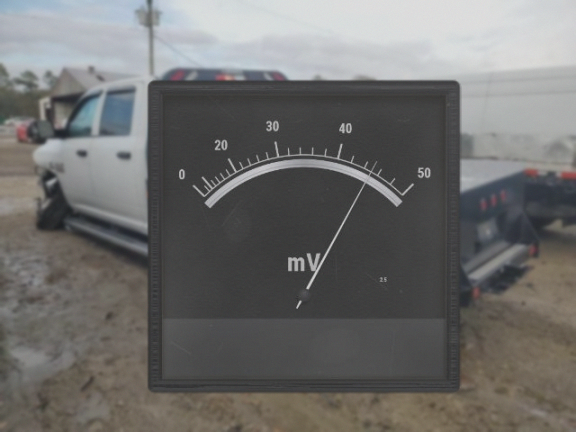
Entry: 45mV
